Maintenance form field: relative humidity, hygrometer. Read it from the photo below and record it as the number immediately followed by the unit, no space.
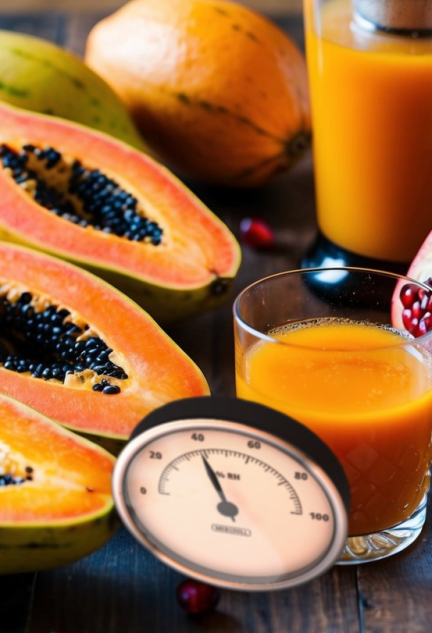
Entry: 40%
